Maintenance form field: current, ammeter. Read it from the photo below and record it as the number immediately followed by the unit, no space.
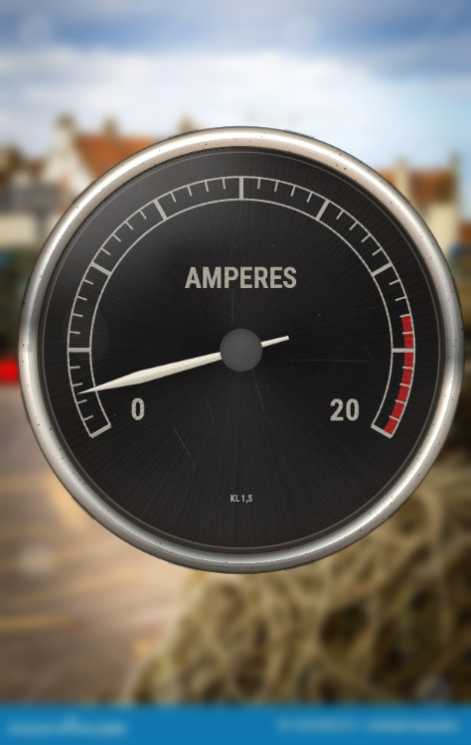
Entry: 1.25A
